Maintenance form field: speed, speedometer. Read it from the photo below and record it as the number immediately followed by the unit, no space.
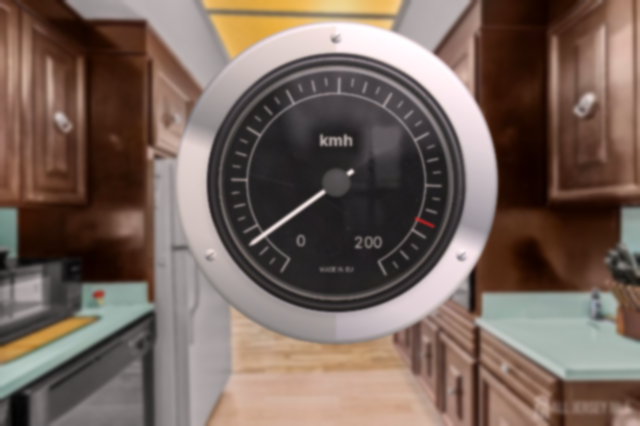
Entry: 15km/h
